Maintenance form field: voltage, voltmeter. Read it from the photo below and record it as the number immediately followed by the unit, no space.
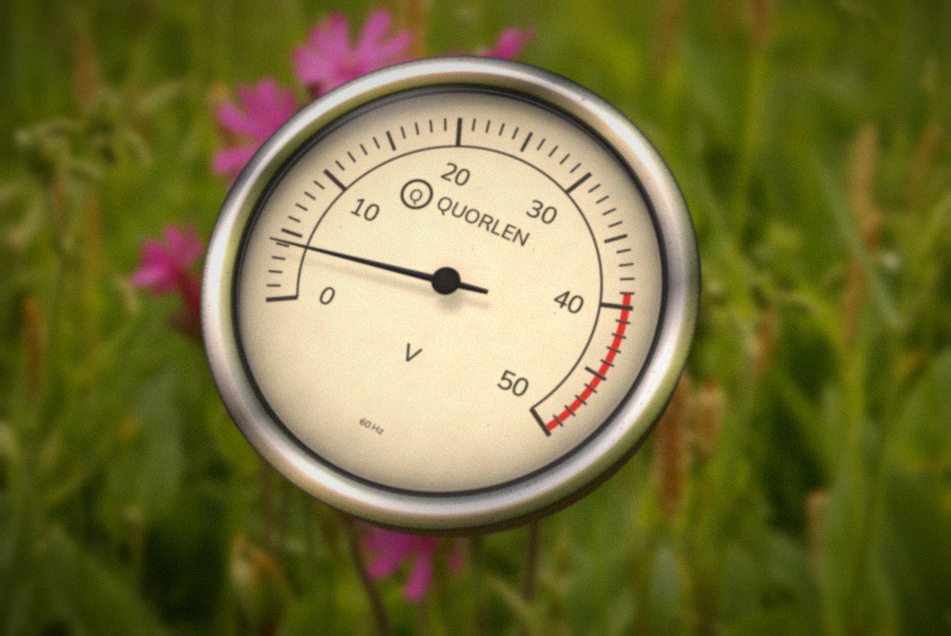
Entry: 4V
